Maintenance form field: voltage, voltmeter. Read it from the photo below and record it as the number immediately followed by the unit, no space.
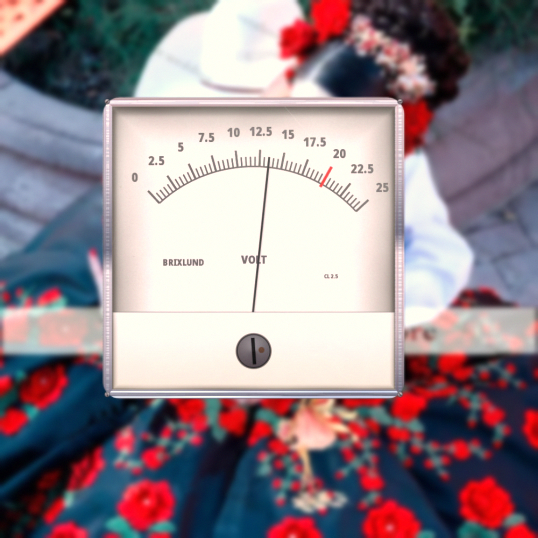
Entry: 13.5V
